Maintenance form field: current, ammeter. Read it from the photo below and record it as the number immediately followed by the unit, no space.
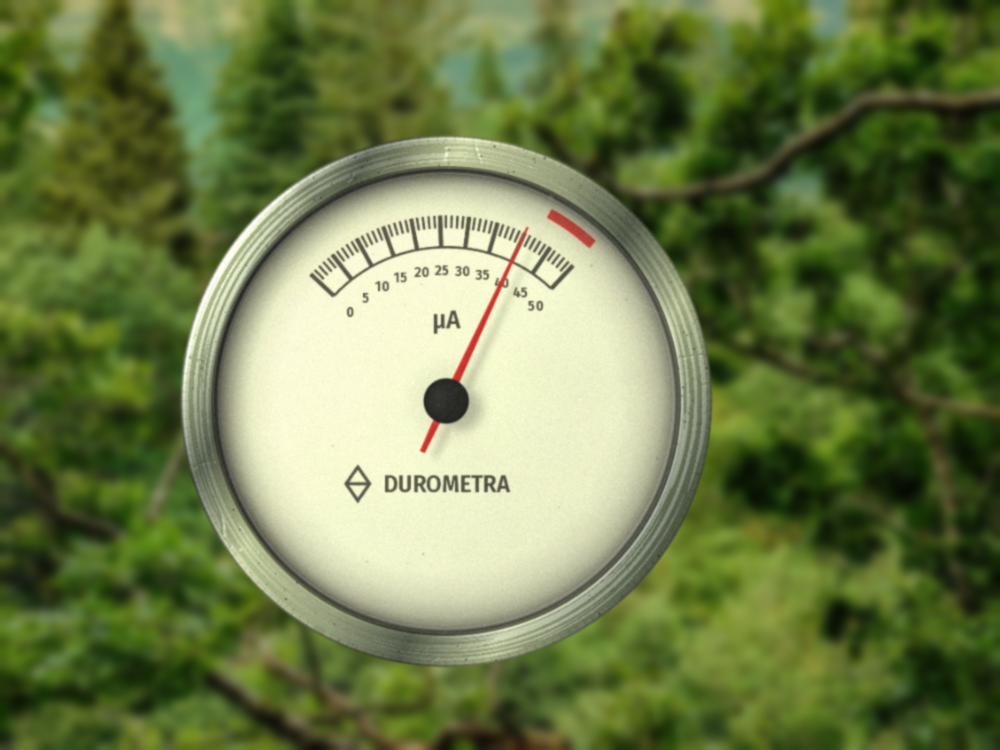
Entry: 40µA
